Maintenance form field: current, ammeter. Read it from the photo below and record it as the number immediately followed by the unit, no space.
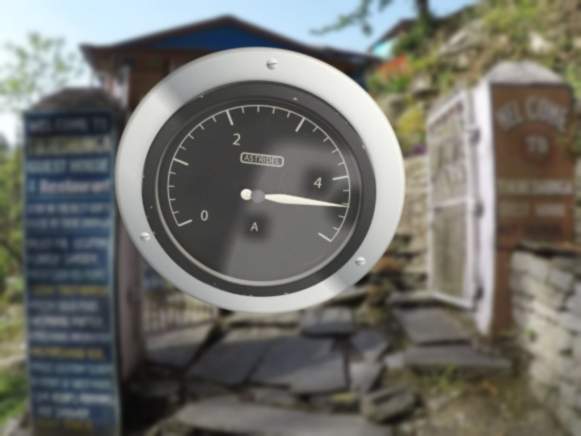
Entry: 4.4A
